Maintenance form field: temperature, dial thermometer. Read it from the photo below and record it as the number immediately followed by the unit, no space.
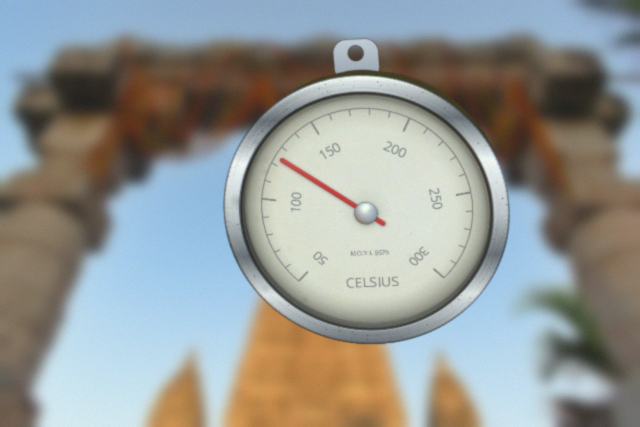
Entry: 125°C
